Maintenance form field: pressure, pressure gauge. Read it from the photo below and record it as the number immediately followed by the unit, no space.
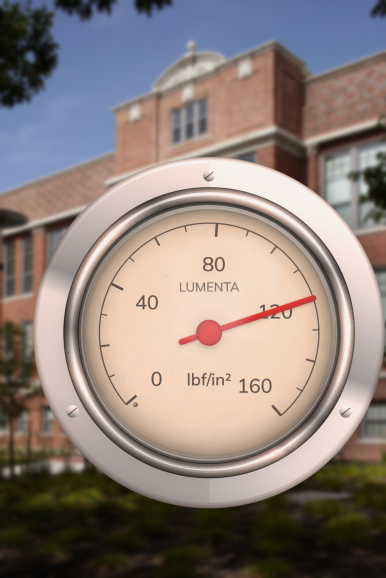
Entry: 120psi
